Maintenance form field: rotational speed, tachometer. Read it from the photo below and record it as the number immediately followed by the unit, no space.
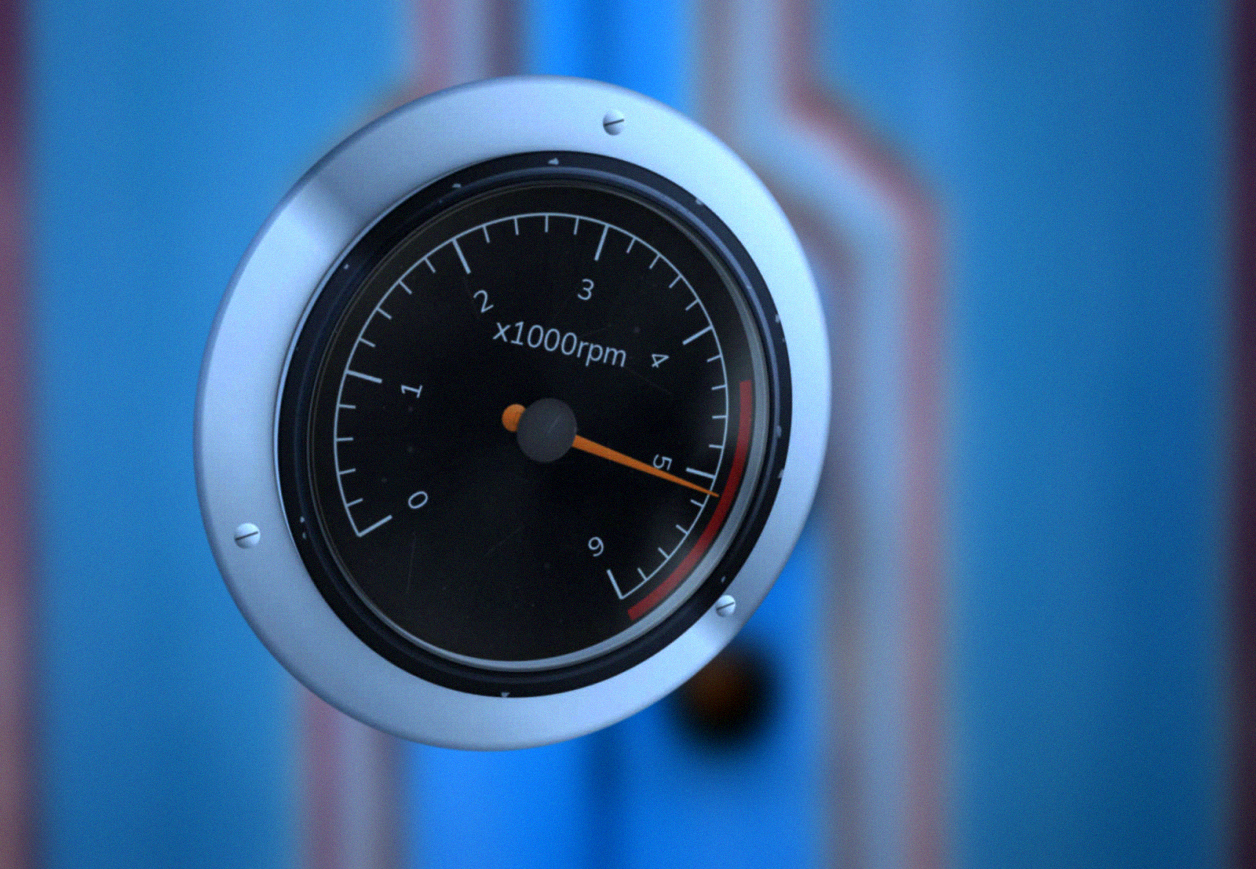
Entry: 5100rpm
